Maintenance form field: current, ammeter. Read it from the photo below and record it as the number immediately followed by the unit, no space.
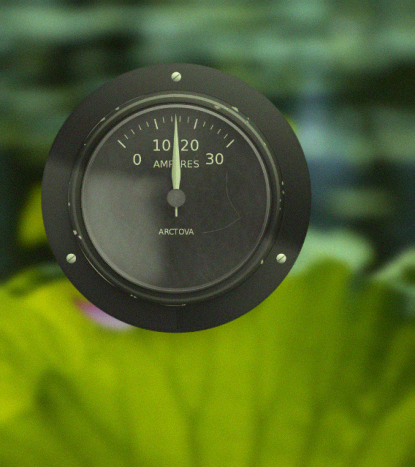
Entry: 15A
